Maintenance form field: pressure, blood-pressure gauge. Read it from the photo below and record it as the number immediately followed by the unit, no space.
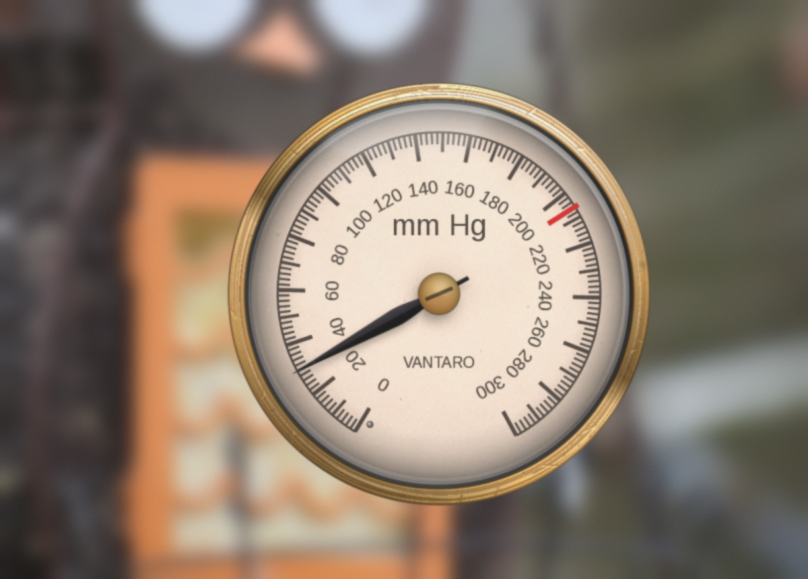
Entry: 30mmHg
